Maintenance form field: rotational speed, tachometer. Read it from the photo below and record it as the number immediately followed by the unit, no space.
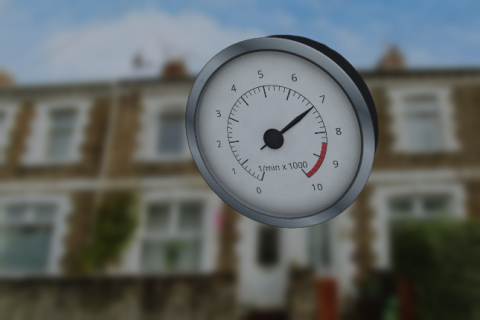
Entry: 7000rpm
